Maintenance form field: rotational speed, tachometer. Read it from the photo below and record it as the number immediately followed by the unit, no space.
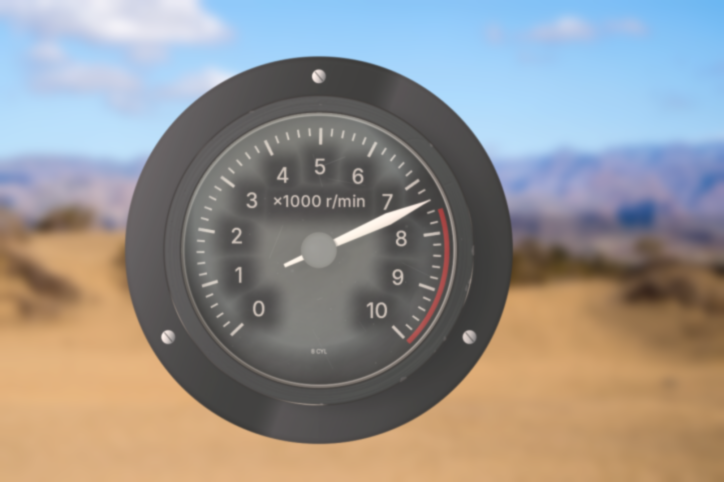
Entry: 7400rpm
